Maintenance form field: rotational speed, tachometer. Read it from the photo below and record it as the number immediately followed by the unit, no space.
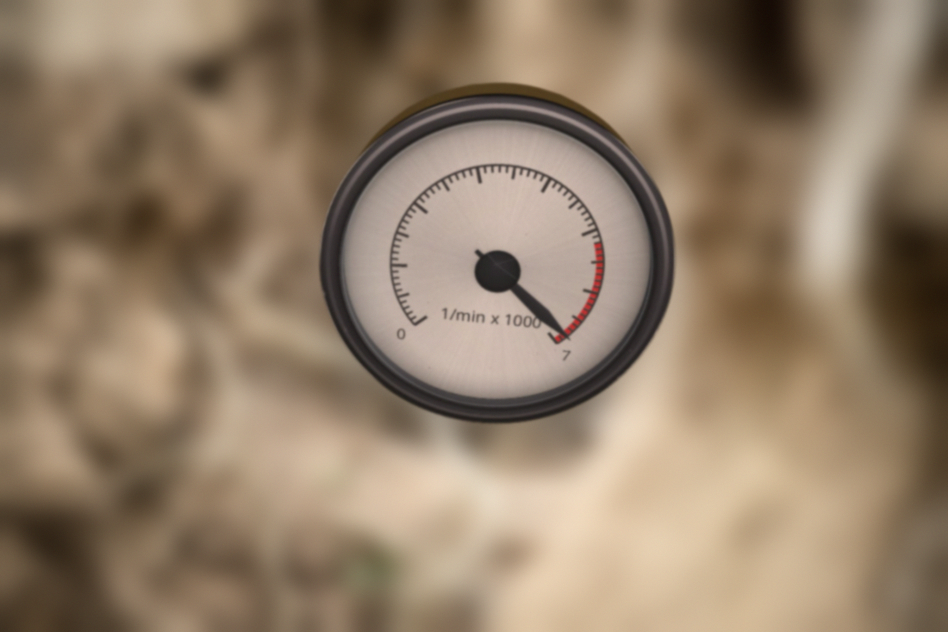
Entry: 6800rpm
